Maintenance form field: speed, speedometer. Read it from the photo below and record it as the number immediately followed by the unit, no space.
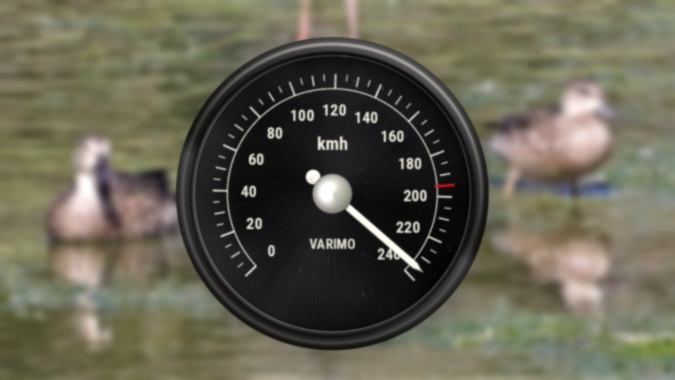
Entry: 235km/h
